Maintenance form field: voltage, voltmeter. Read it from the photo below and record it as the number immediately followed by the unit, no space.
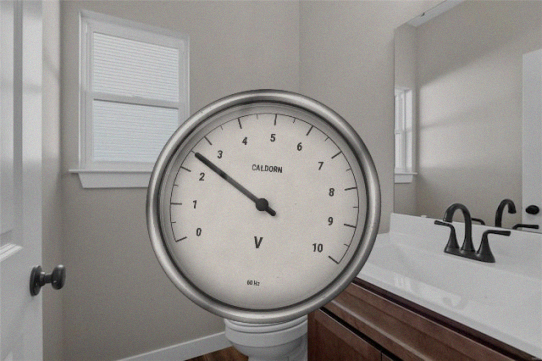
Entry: 2.5V
